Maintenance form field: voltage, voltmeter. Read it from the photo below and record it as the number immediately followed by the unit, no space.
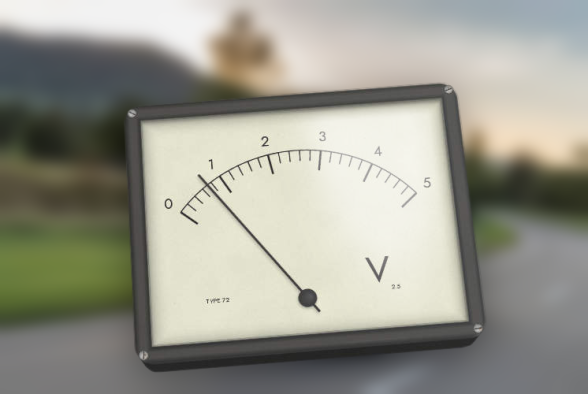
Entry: 0.7V
